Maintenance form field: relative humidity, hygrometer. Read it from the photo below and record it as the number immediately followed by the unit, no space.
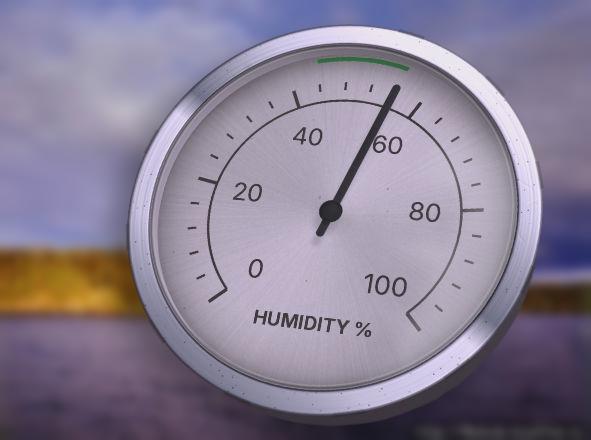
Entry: 56%
